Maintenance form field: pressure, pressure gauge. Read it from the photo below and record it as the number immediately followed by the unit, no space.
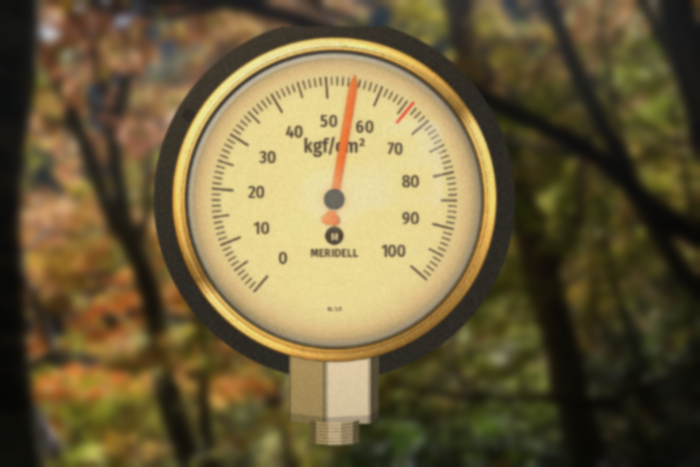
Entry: 55kg/cm²
